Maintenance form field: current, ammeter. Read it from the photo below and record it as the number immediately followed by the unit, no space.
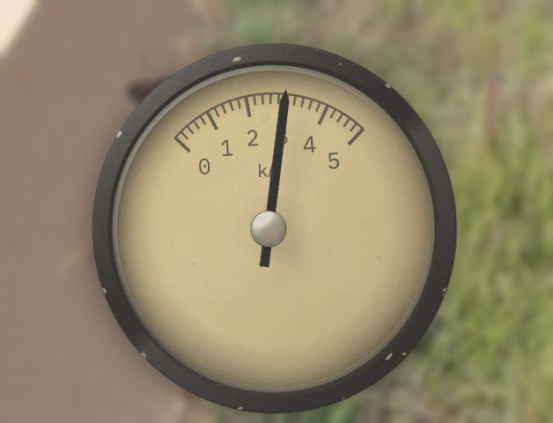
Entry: 3kA
